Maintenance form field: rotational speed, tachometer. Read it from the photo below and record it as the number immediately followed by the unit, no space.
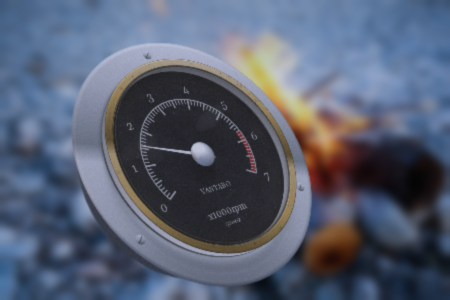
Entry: 1500rpm
